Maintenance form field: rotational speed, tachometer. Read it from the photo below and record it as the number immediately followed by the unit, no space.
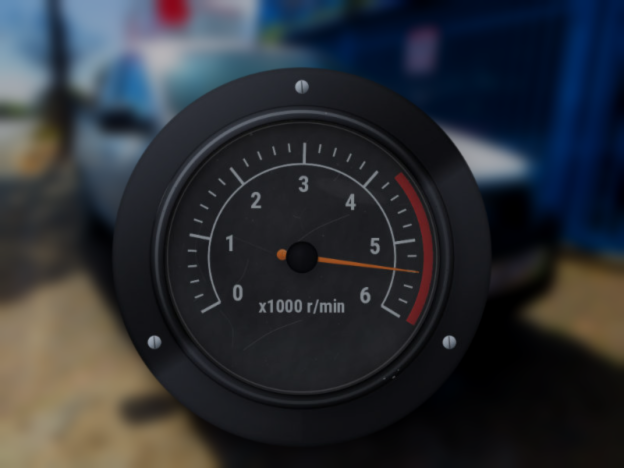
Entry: 5400rpm
